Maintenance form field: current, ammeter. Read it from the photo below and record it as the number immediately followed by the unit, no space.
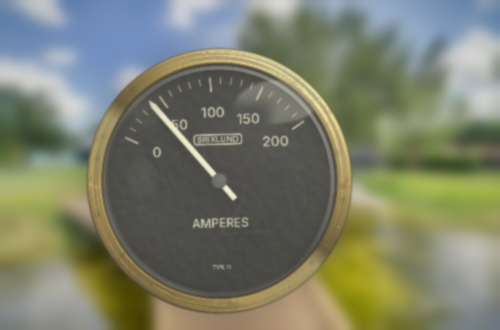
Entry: 40A
